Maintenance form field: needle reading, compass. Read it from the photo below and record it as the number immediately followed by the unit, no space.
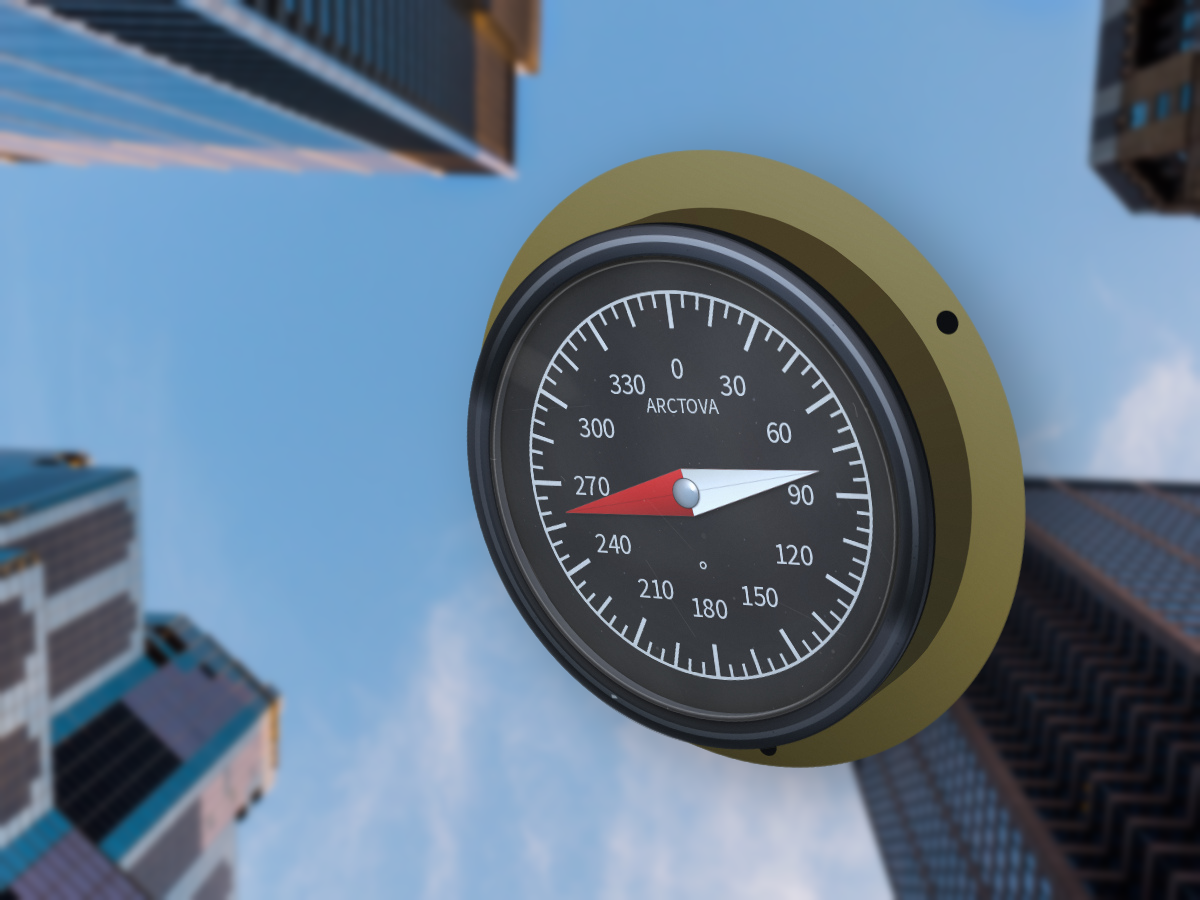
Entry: 260°
